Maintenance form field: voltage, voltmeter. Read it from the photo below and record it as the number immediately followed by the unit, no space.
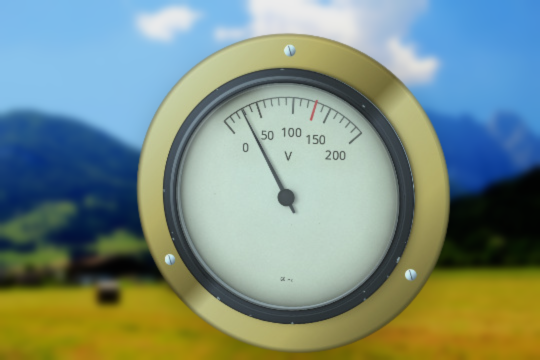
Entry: 30V
